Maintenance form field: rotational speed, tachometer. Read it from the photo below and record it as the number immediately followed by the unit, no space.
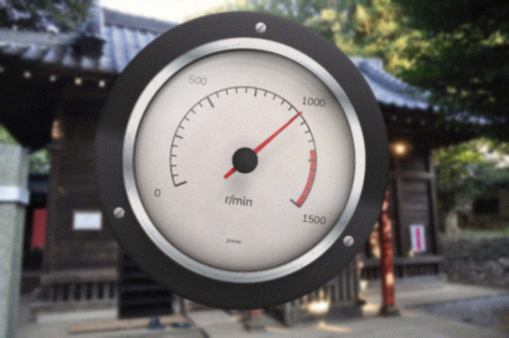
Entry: 1000rpm
